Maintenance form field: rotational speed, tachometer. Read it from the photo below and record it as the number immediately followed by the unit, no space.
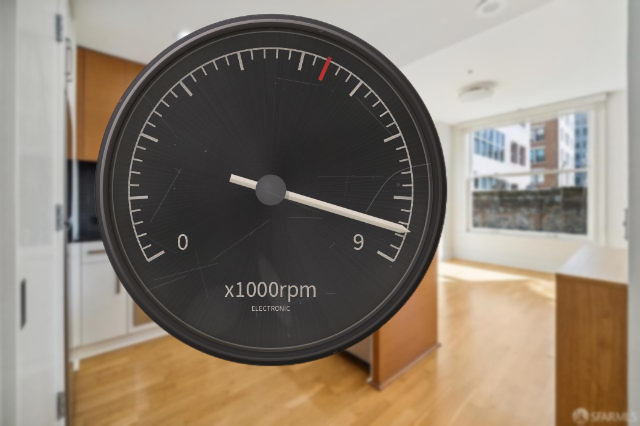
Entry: 8500rpm
